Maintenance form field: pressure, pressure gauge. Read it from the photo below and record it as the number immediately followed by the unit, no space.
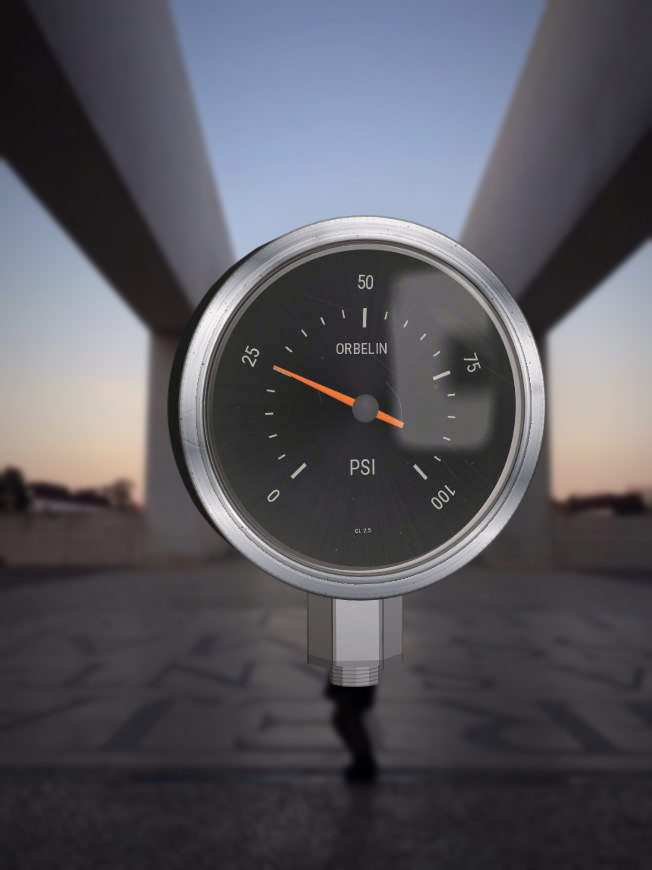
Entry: 25psi
